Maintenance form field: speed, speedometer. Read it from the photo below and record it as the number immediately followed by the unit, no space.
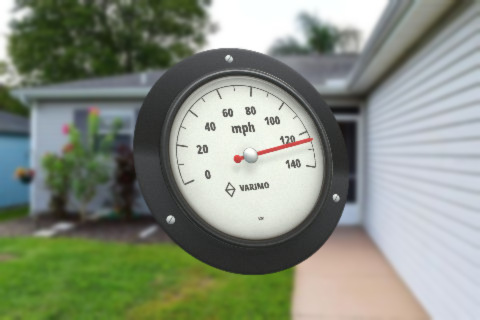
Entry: 125mph
